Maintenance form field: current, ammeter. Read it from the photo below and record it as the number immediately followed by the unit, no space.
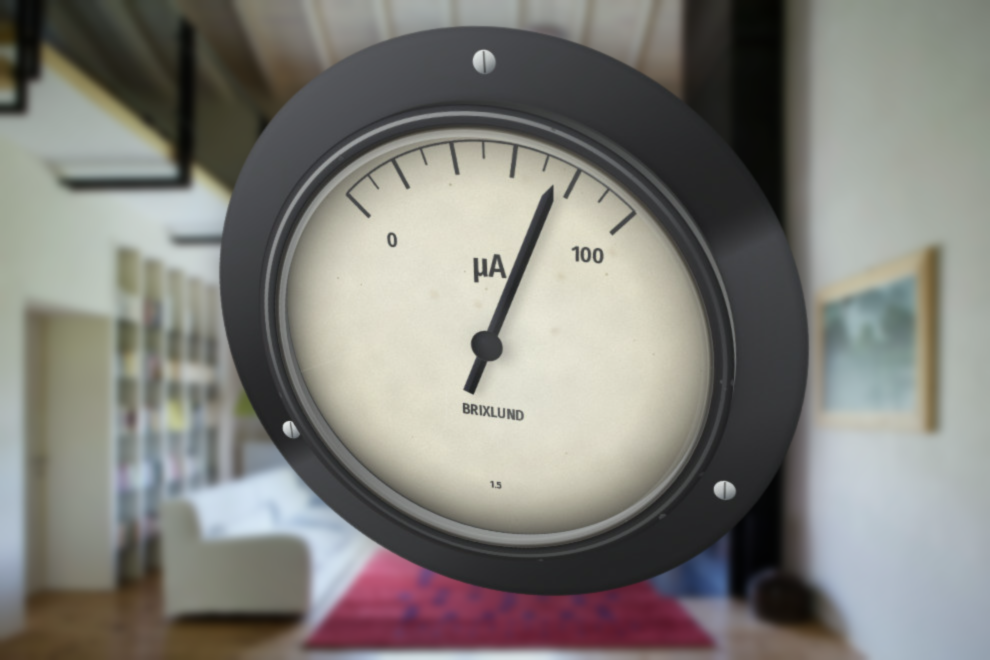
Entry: 75µA
